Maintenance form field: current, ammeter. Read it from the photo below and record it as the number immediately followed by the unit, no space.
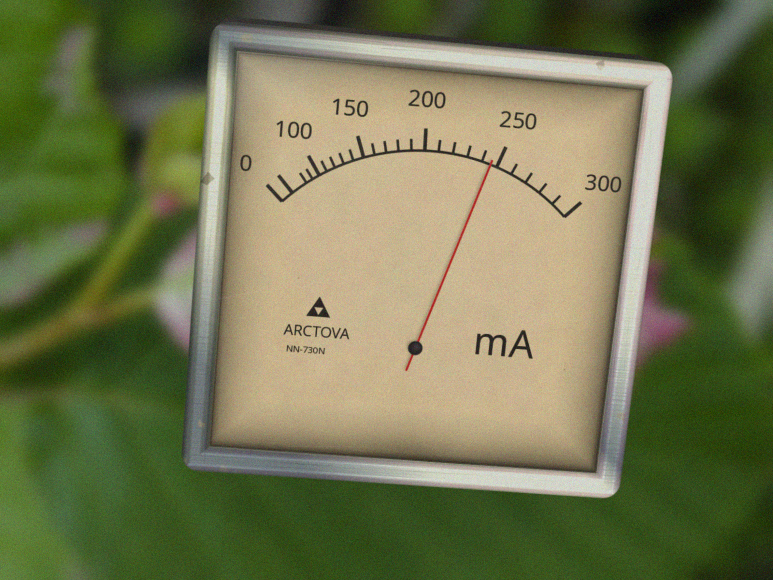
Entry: 245mA
